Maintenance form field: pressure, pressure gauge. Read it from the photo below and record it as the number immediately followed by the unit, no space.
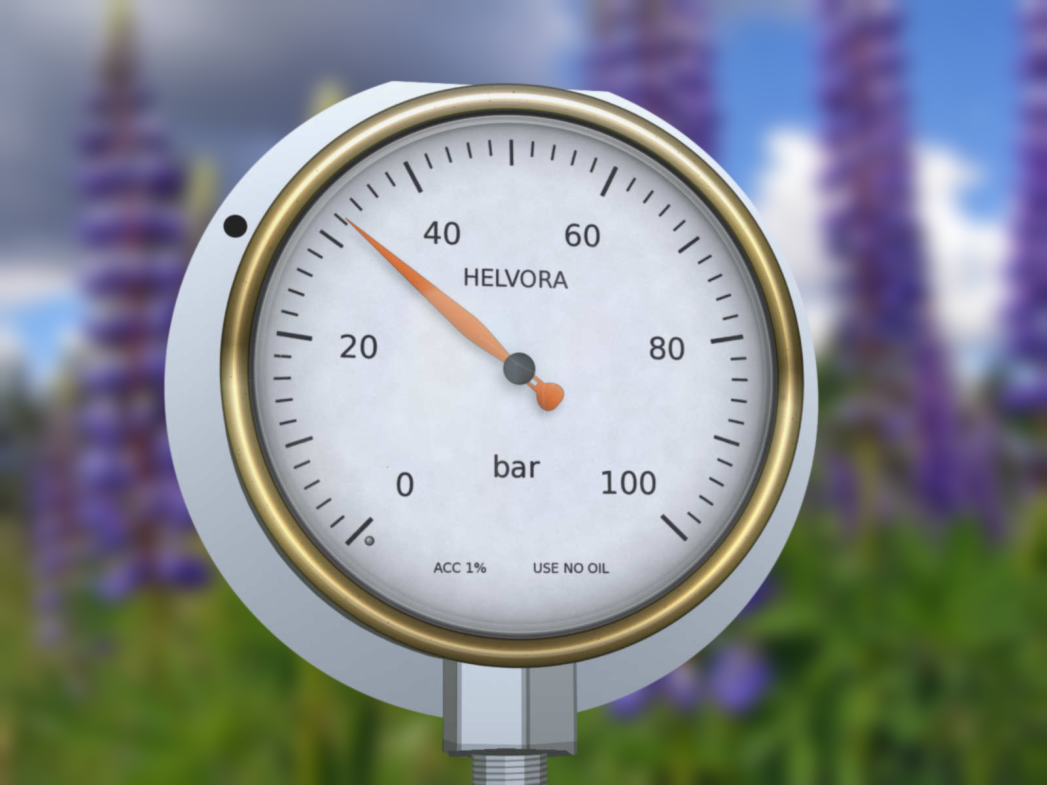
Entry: 32bar
